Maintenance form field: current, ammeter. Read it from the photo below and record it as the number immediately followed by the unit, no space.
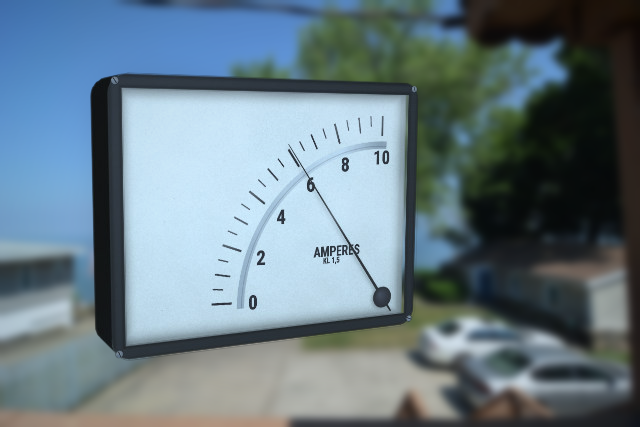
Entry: 6A
